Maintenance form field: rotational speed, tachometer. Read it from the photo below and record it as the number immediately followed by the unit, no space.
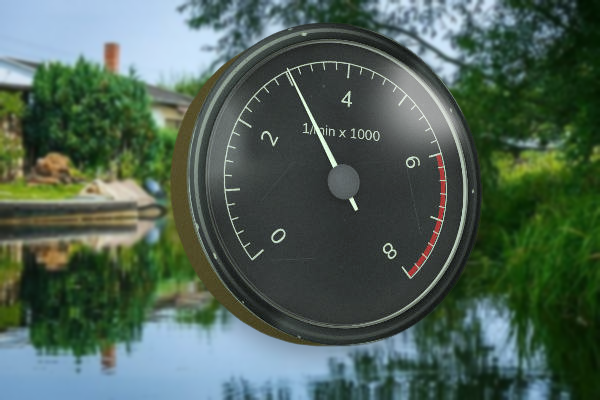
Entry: 3000rpm
